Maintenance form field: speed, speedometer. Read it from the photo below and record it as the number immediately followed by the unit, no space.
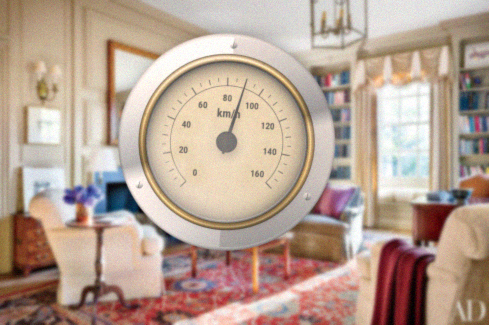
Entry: 90km/h
